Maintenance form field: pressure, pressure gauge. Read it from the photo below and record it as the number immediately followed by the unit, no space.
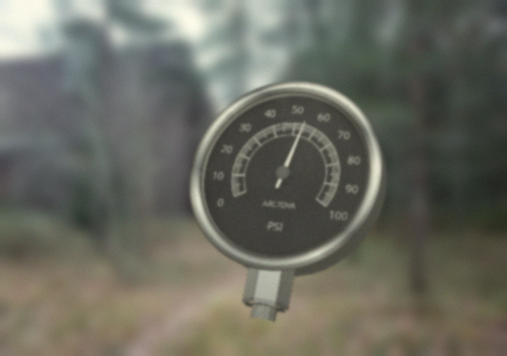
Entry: 55psi
